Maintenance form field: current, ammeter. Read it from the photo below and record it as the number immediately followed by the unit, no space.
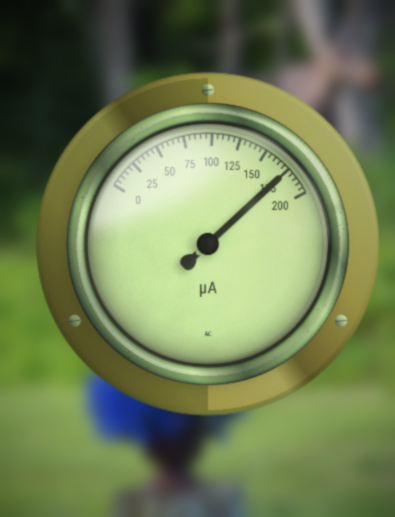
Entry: 175µA
